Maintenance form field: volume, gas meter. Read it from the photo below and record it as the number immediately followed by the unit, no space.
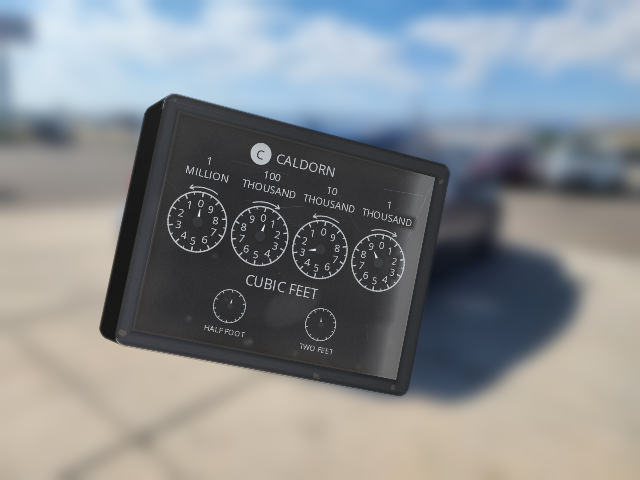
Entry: 2900ft³
